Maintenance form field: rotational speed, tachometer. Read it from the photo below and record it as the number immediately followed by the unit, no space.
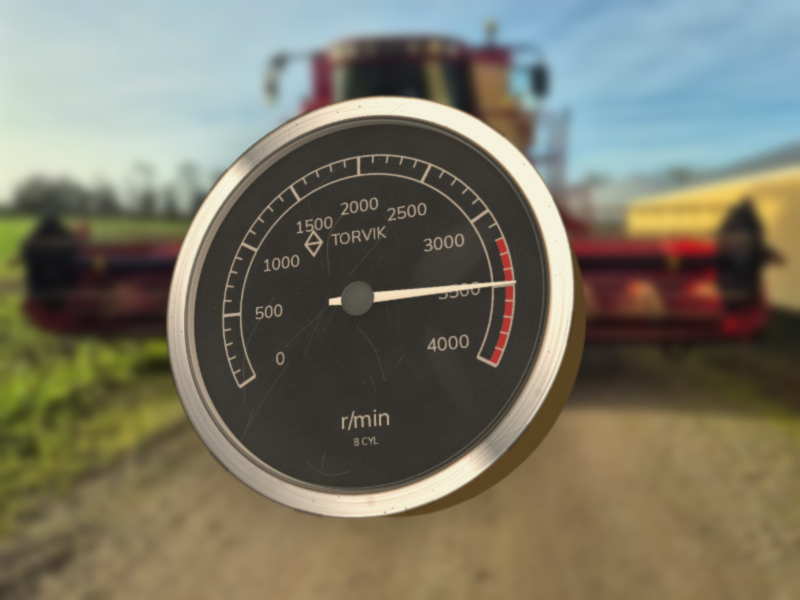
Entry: 3500rpm
